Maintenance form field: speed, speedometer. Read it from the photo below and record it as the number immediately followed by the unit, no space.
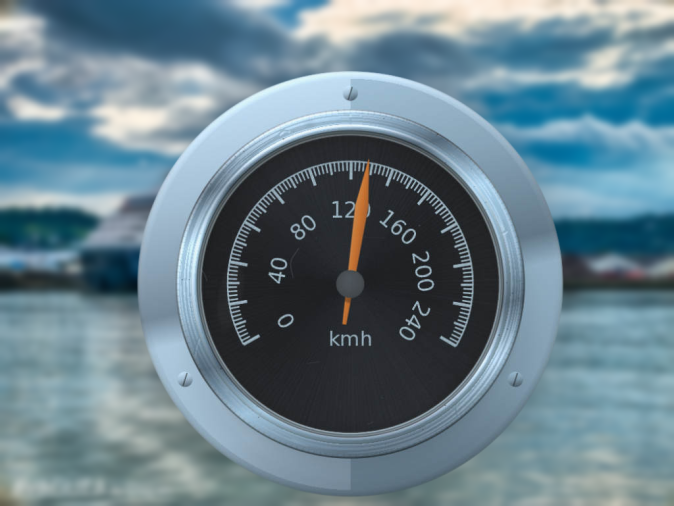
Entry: 128km/h
